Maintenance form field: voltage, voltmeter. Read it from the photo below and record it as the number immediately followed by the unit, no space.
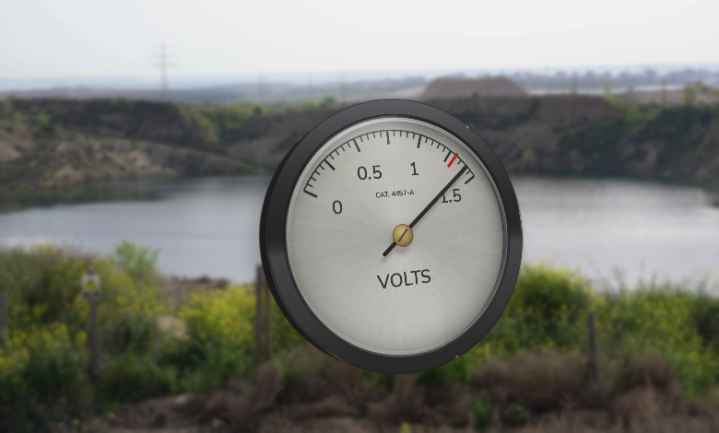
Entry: 1.4V
